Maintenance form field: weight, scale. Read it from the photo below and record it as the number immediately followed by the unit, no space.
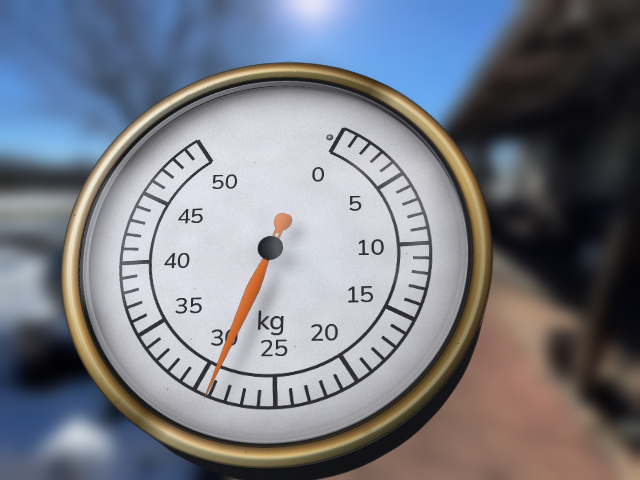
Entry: 29kg
